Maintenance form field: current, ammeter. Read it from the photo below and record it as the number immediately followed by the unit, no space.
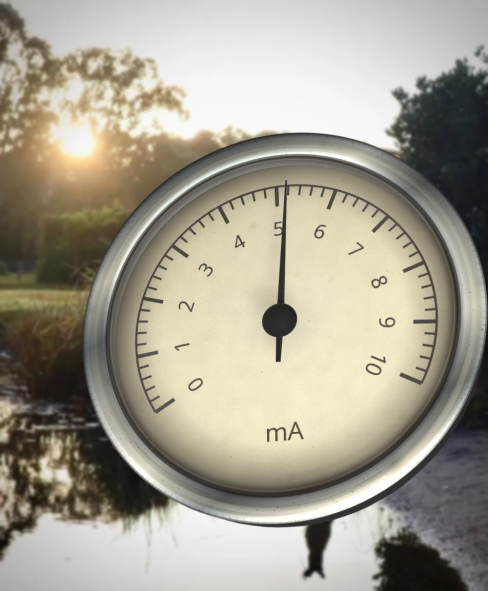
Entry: 5.2mA
